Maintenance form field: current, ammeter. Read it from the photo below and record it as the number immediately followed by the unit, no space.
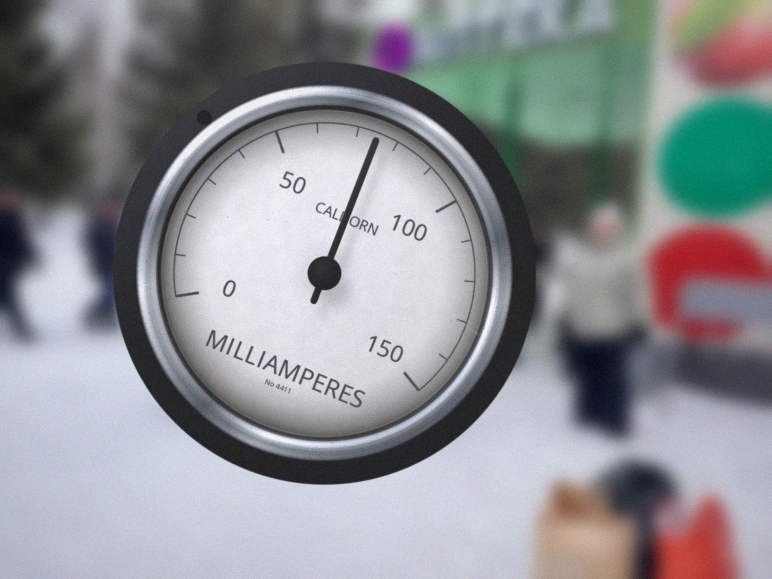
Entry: 75mA
